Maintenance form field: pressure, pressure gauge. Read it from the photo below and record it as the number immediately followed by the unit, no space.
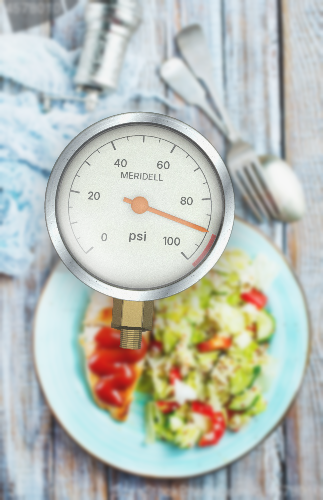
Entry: 90psi
